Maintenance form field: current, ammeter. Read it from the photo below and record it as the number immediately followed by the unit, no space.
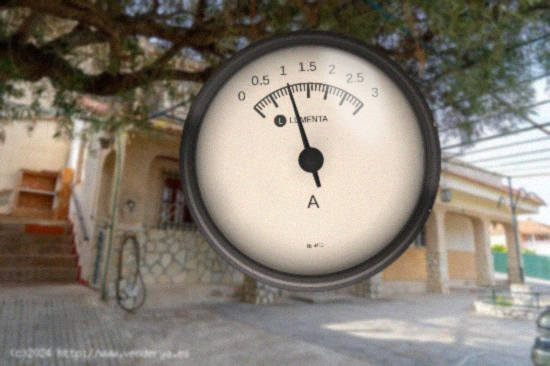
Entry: 1A
